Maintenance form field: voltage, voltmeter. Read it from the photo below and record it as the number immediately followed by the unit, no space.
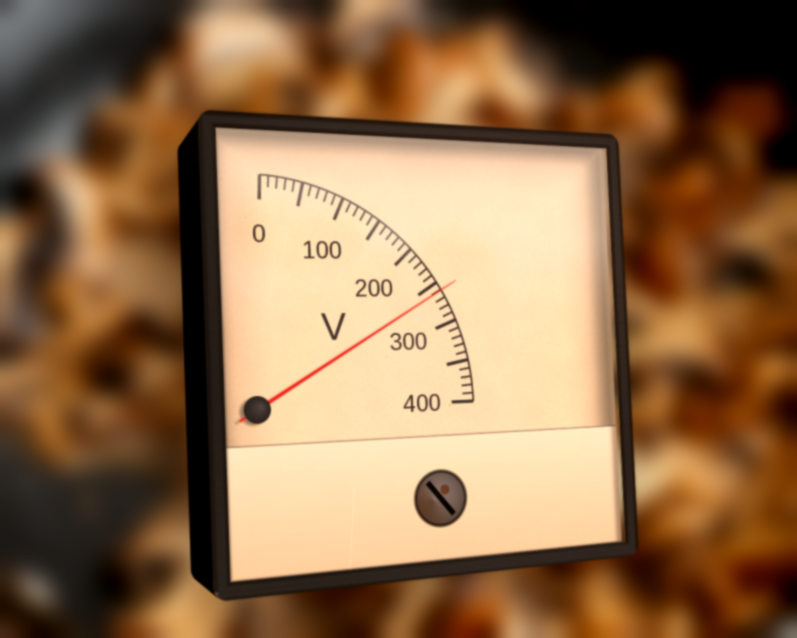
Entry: 260V
